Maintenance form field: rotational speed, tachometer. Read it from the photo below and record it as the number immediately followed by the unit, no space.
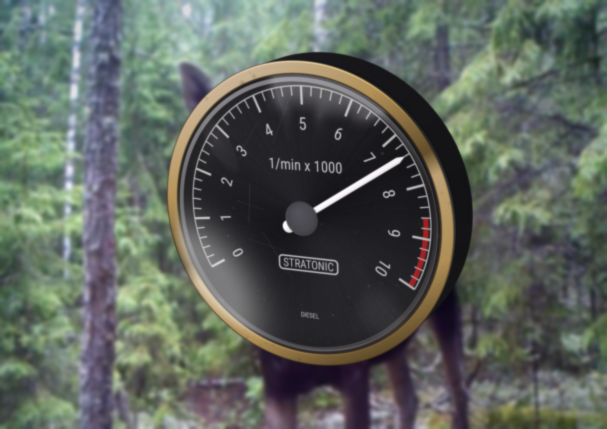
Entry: 7400rpm
